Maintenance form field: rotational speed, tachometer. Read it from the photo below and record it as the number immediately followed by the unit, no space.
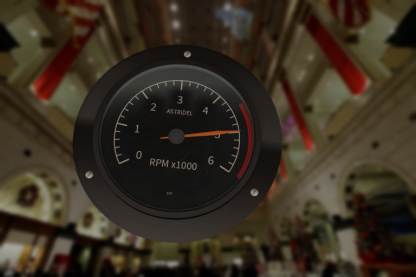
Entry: 5000rpm
